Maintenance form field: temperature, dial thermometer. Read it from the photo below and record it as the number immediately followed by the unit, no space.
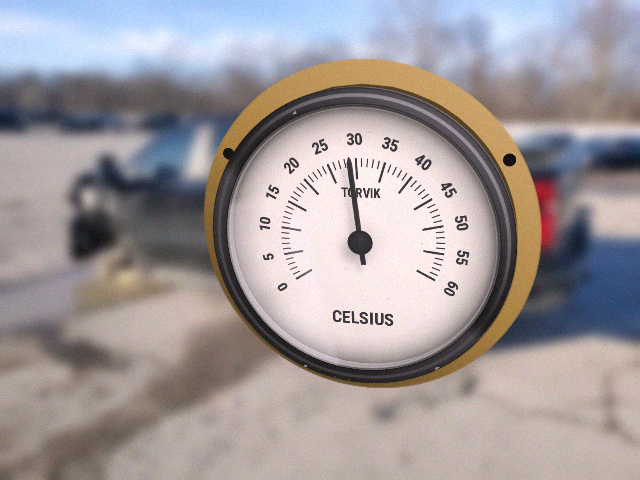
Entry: 29°C
